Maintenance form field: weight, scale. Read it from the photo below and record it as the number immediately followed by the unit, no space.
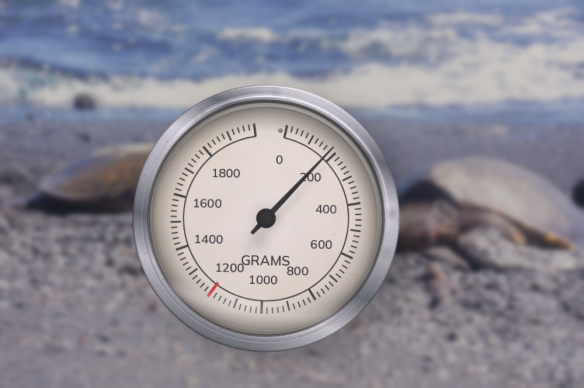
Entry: 180g
